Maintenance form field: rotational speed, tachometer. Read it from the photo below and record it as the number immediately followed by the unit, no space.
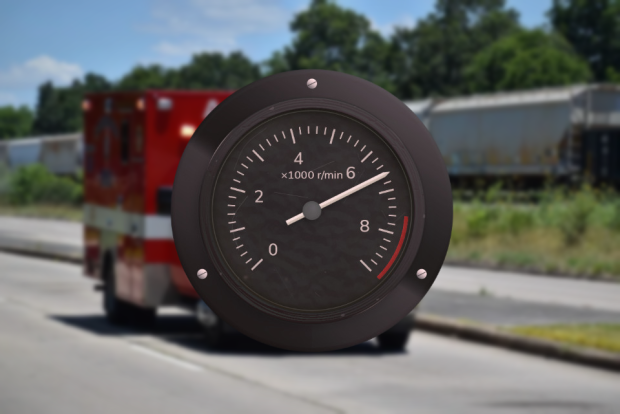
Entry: 6600rpm
